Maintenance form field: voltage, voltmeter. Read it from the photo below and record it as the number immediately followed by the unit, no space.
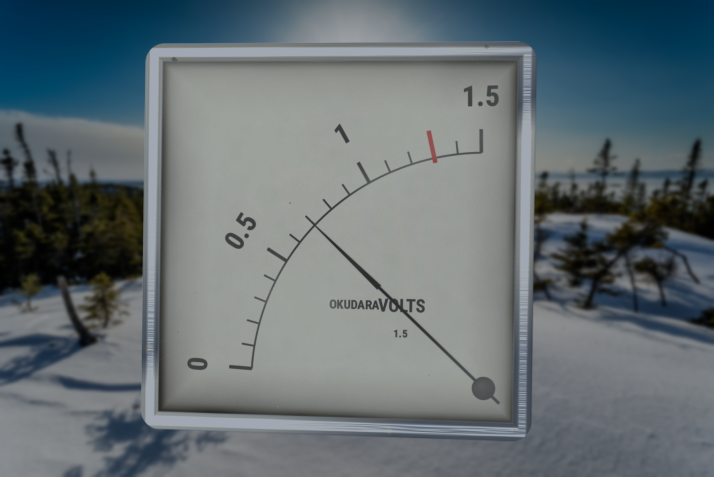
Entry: 0.7V
